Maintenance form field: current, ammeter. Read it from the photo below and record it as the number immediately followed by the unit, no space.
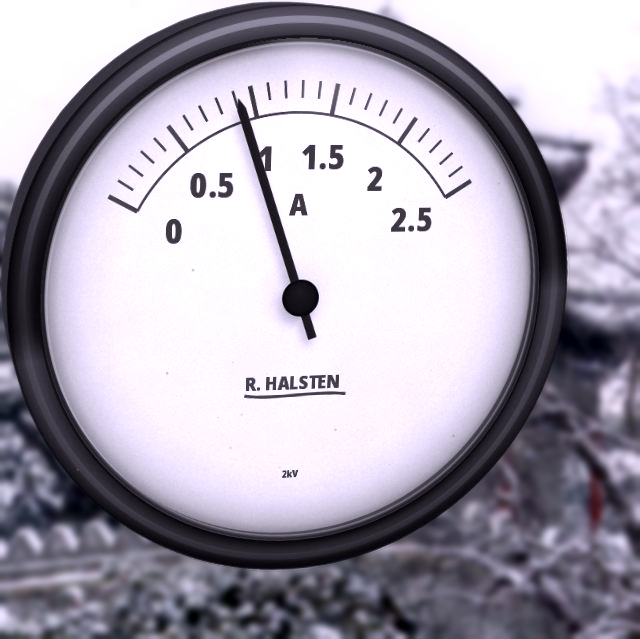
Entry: 0.9A
